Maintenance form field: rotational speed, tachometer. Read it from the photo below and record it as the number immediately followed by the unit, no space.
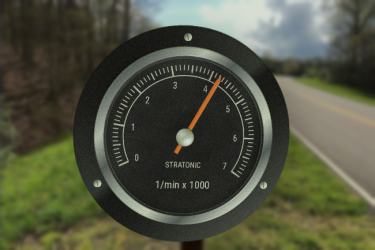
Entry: 4200rpm
